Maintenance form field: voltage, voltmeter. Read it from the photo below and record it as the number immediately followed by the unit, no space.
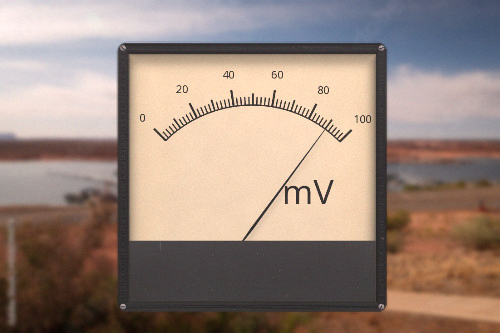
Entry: 90mV
